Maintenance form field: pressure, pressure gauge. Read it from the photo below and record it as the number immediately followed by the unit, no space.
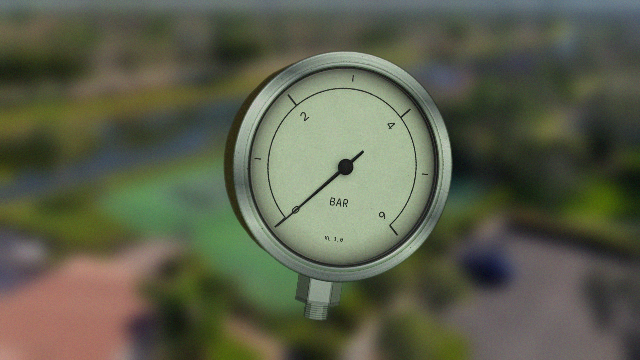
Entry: 0bar
